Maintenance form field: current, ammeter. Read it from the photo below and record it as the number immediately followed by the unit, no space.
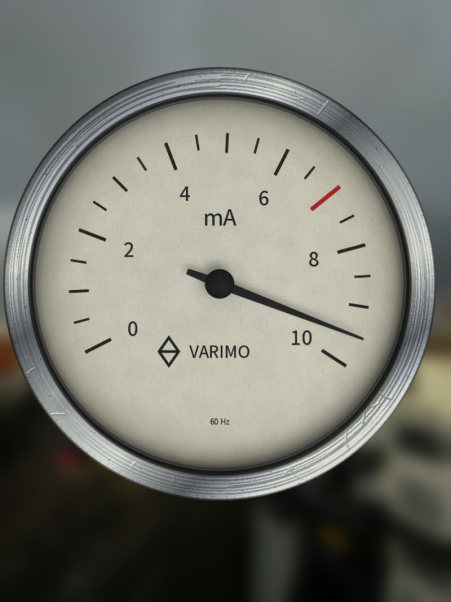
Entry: 9.5mA
